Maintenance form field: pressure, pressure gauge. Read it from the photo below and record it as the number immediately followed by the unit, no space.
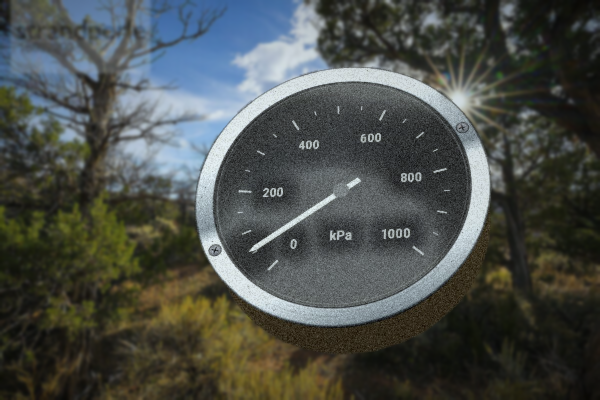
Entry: 50kPa
